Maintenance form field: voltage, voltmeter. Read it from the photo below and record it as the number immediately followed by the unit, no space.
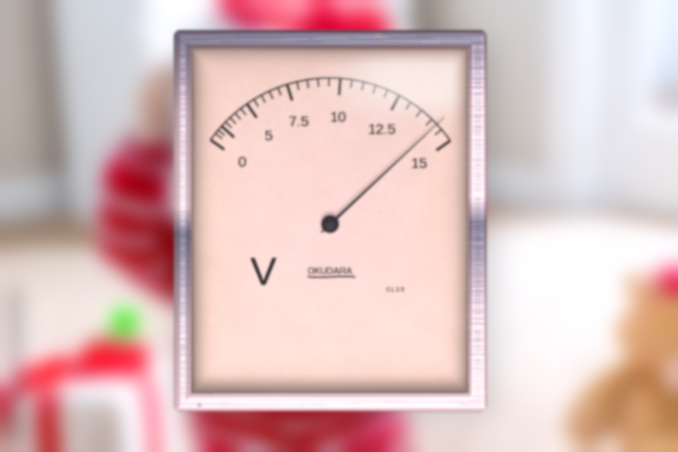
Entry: 14.25V
